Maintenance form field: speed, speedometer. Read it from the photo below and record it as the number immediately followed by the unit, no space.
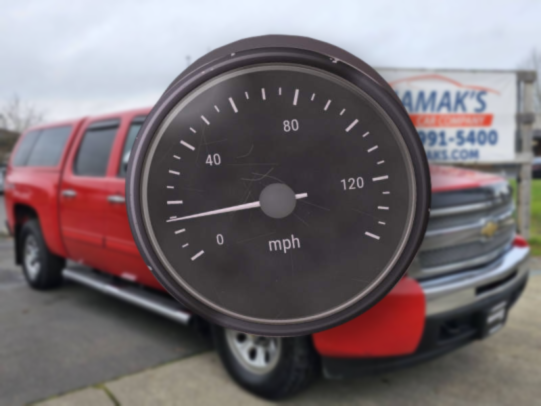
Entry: 15mph
